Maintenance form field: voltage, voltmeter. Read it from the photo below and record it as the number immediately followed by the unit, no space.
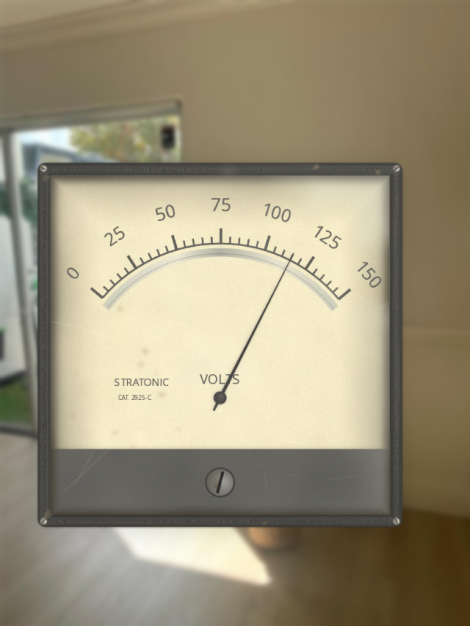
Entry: 115V
